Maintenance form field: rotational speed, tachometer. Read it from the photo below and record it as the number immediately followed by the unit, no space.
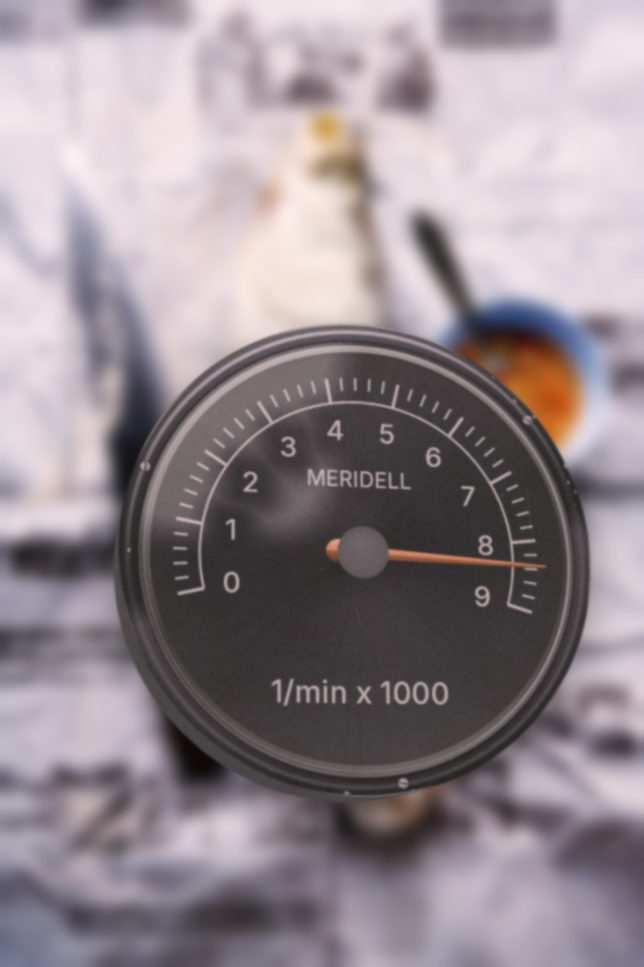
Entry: 8400rpm
